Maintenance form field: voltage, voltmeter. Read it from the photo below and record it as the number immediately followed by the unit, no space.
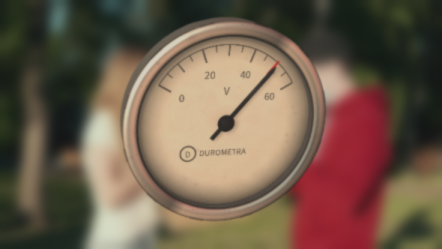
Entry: 50V
